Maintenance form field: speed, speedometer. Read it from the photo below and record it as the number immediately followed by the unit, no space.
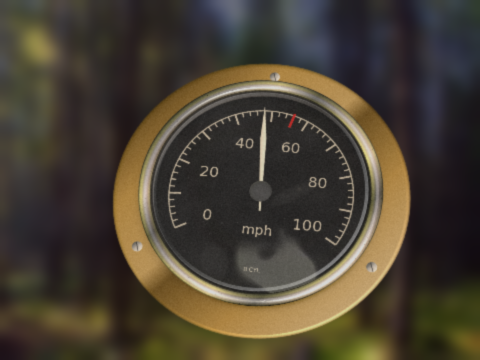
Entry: 48mph
